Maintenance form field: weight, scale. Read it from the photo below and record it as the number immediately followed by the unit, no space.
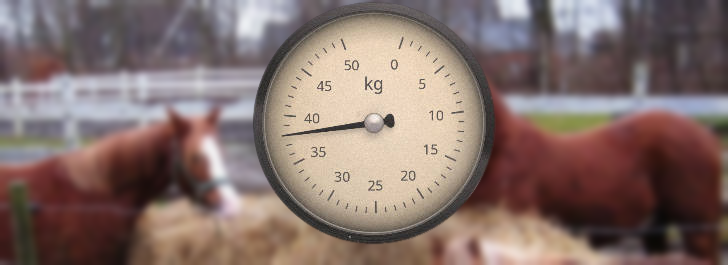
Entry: 38kg
